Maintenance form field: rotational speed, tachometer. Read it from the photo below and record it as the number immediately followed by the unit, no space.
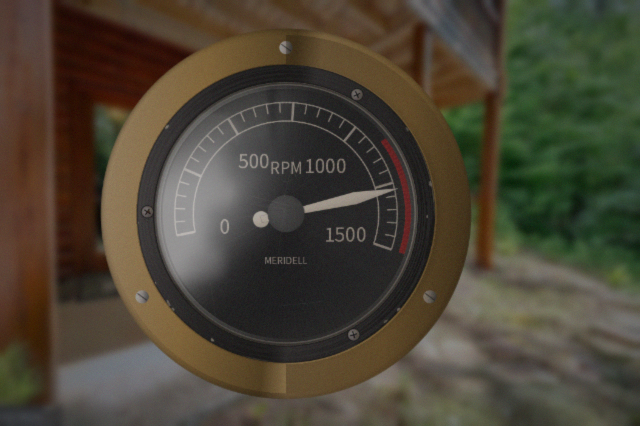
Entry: 1275rpm
